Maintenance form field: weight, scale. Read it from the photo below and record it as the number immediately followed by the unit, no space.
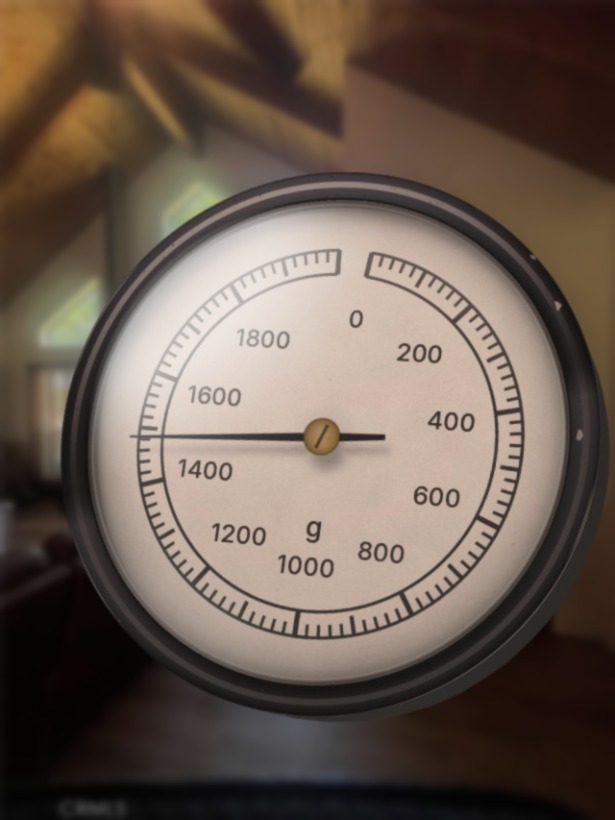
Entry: 1480g
